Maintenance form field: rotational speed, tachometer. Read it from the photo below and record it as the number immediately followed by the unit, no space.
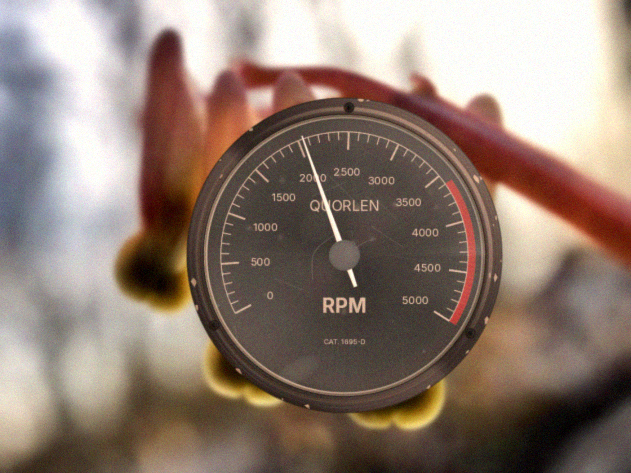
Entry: 2050rpm
